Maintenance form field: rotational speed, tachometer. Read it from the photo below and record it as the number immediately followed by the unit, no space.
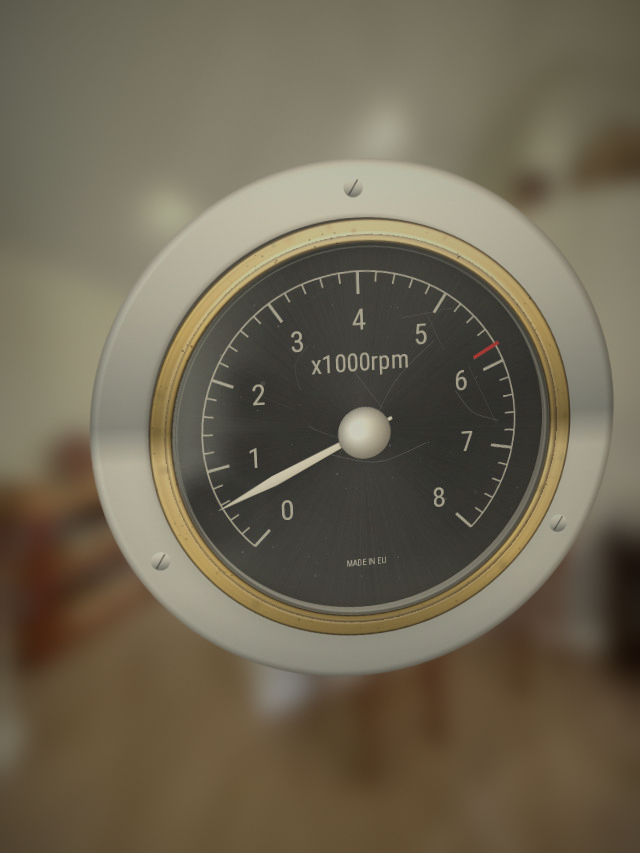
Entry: 600rpm
